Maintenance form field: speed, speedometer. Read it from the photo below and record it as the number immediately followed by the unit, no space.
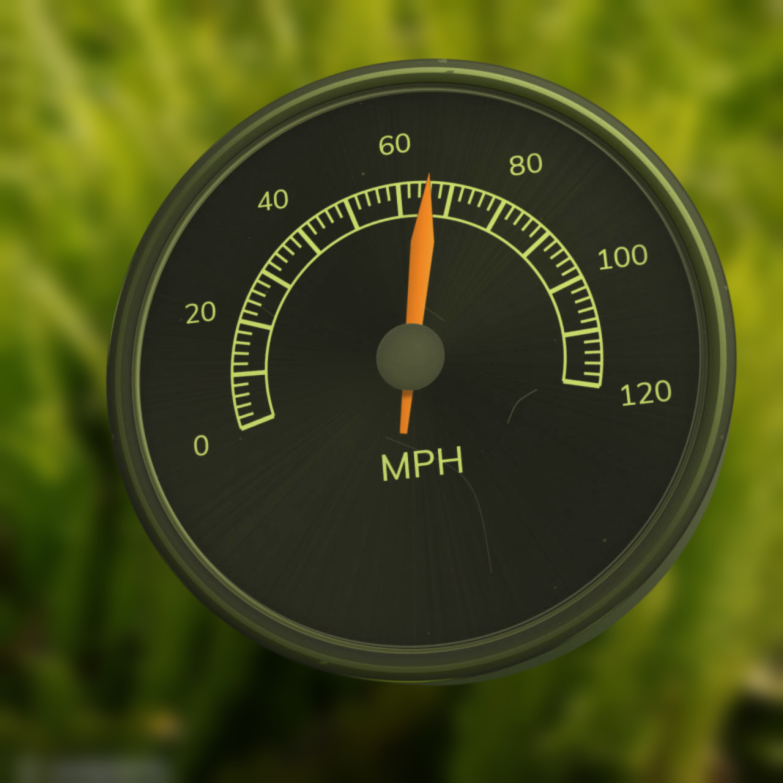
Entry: 66mph
